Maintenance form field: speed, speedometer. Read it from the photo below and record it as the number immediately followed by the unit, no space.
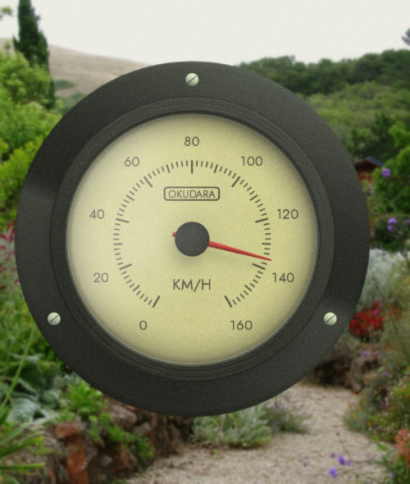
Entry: 136km/h
